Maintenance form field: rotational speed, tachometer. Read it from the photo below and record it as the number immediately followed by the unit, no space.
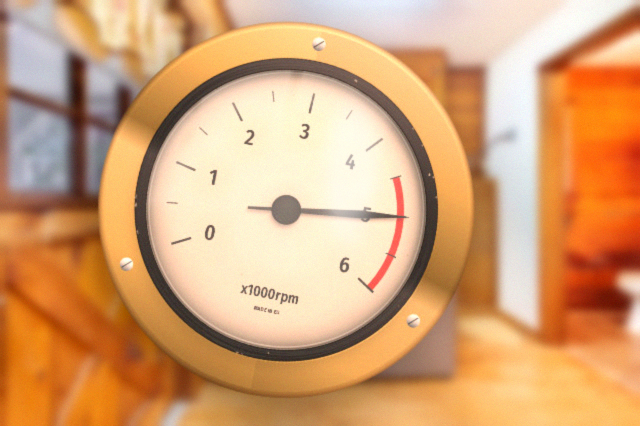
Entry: 5000rpm
